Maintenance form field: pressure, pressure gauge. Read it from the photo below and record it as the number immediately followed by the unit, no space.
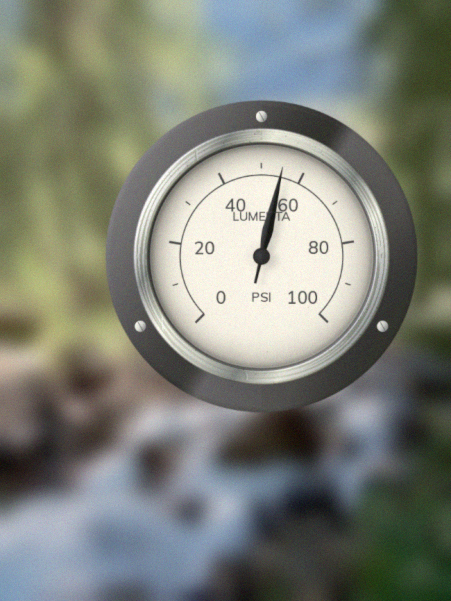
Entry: 55psi
